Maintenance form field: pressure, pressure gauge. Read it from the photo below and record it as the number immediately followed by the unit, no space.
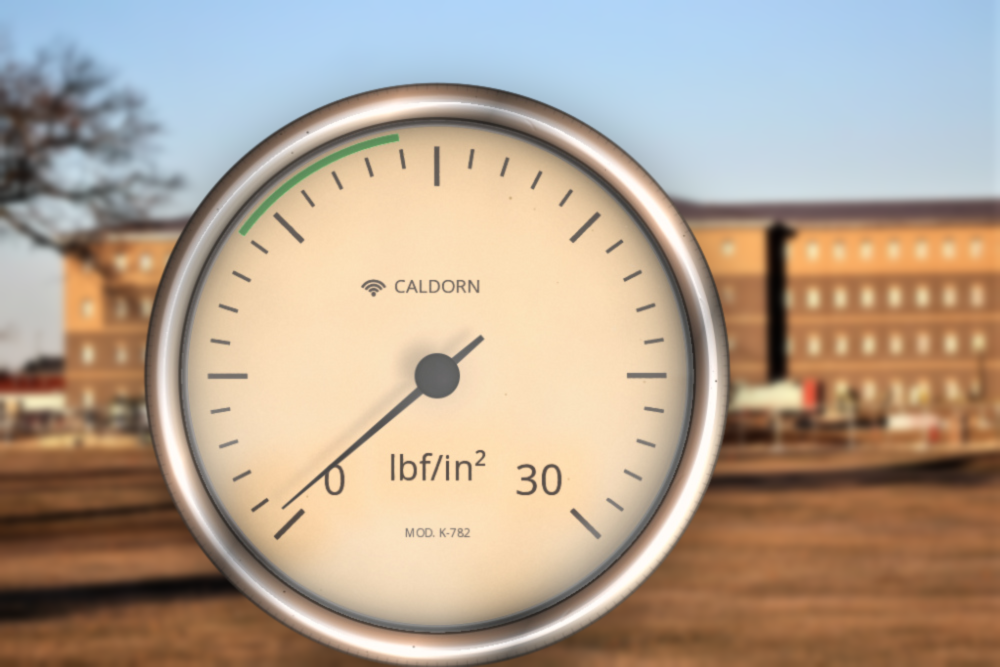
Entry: 0.5psi
